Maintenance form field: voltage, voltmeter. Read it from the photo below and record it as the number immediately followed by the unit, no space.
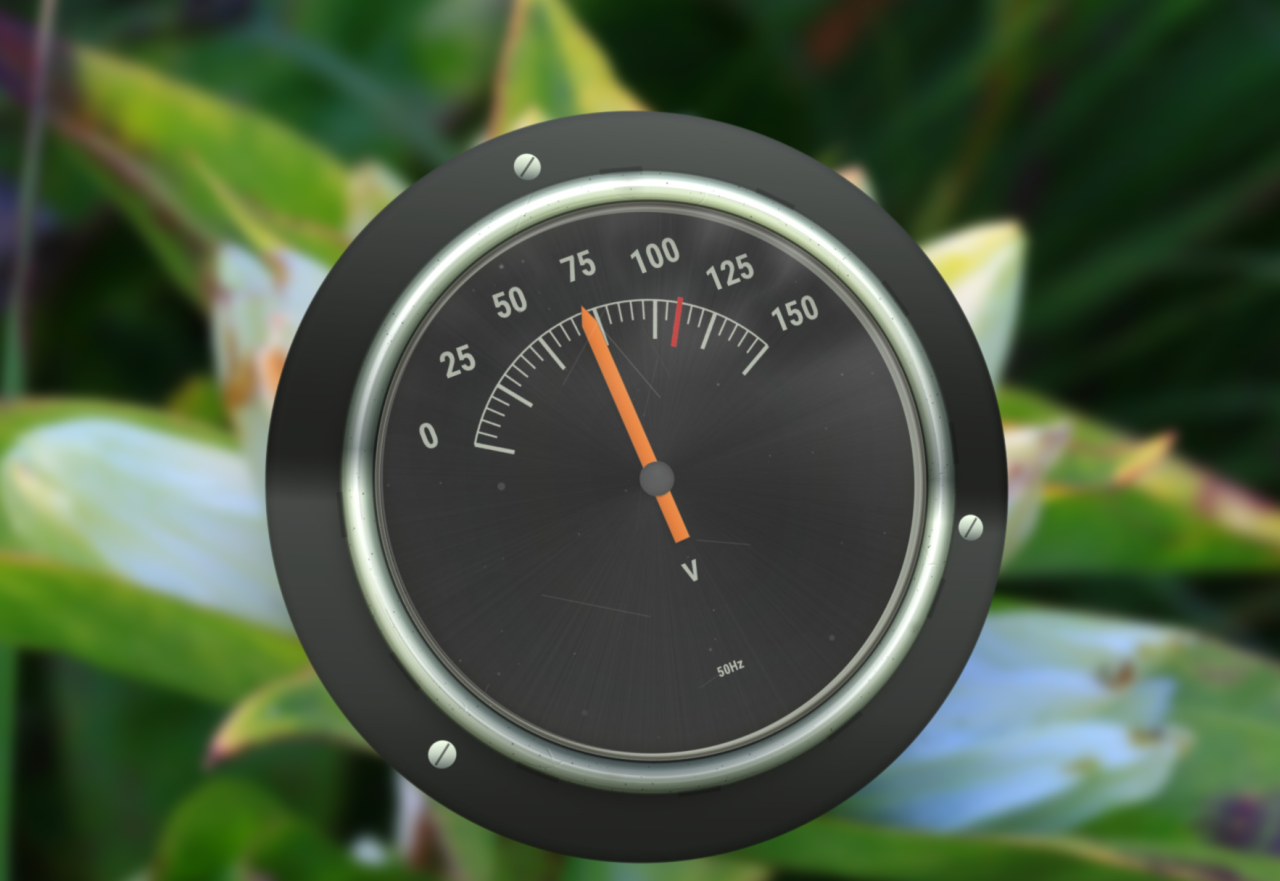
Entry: 70V
